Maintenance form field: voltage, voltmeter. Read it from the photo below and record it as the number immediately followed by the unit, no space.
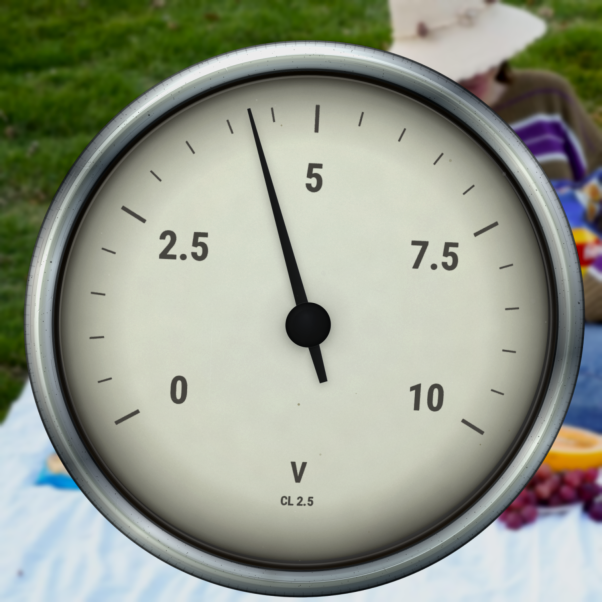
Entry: 4.25V
